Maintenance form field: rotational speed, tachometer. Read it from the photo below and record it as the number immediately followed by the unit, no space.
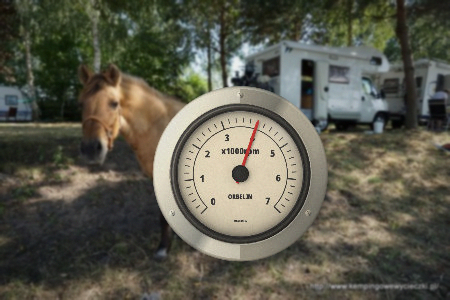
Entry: 4000rpm
